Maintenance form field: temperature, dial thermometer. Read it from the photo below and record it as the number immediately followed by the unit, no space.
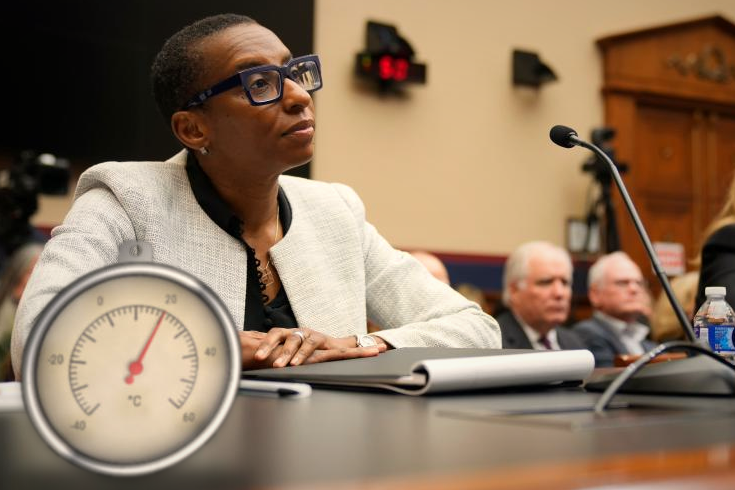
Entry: 20°C
